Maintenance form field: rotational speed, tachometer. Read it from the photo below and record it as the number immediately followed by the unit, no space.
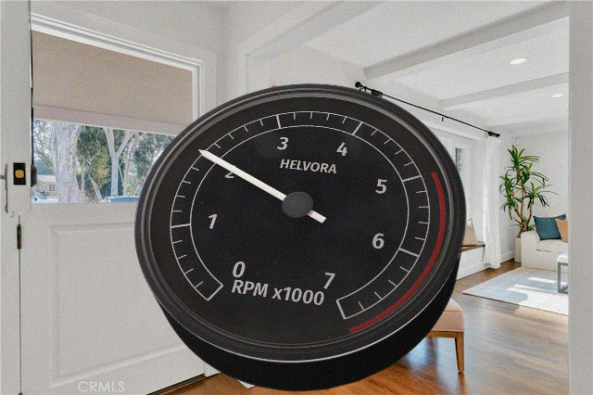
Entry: 2000rpm
